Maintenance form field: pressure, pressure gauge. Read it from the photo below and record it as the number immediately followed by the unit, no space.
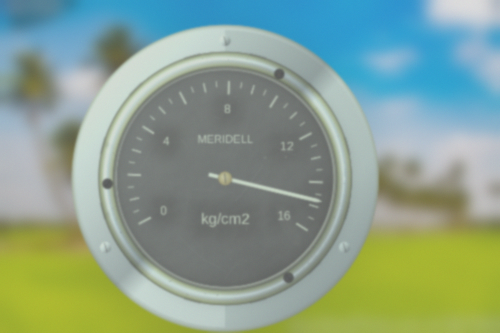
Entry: 14.75kg/cm²
